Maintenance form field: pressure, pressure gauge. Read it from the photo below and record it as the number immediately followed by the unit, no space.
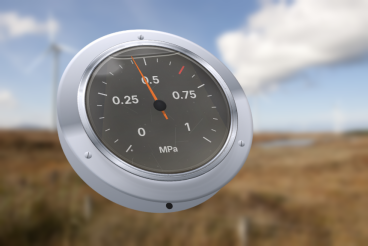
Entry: 0.45MPa
